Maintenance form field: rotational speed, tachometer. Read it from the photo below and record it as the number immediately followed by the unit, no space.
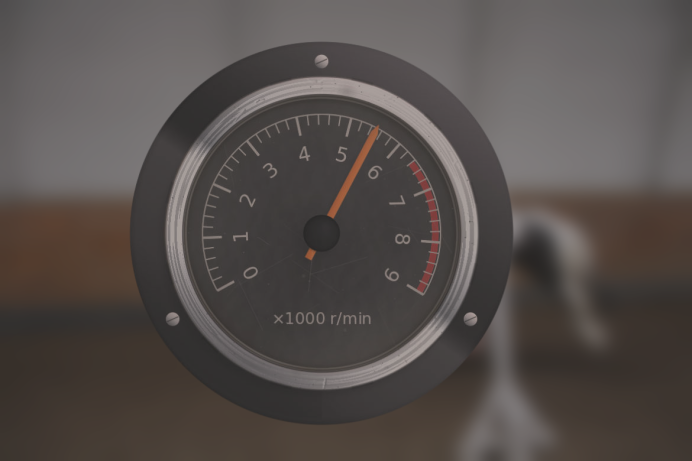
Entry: 5500rpm
